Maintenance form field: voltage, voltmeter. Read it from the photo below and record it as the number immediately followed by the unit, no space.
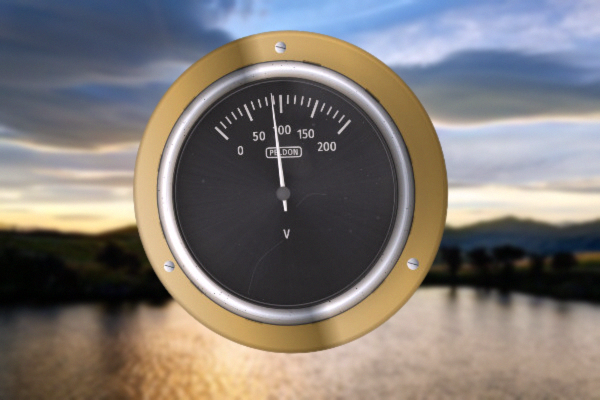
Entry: 90V
